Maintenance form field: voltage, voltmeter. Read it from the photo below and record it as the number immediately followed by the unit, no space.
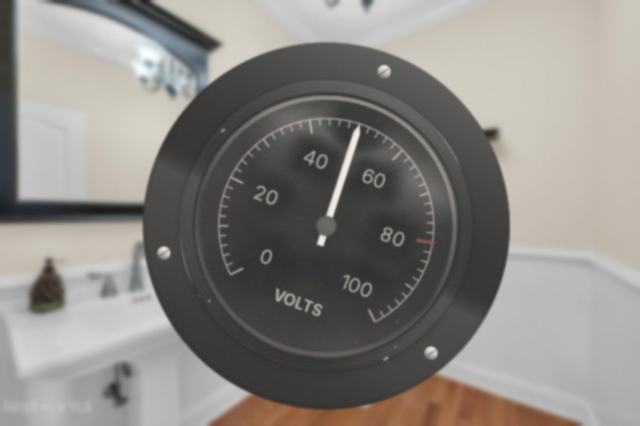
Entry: 50V
